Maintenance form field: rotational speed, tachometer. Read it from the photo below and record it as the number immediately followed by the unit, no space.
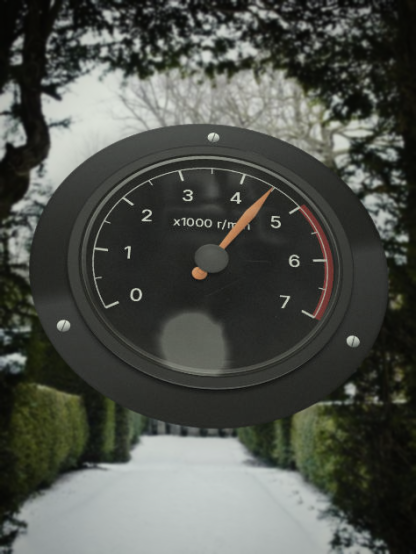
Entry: 4500rpm
